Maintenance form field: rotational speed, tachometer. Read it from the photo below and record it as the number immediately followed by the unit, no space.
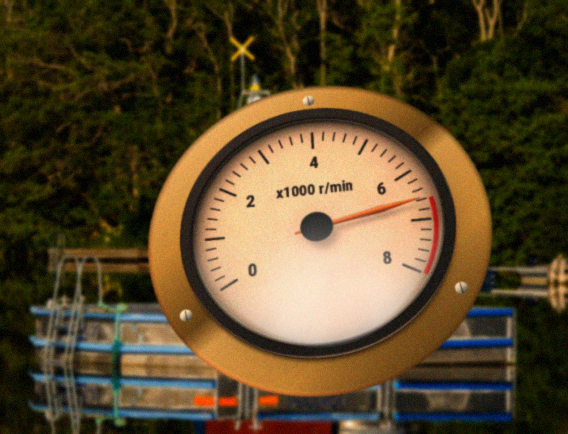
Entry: 6600rpm
